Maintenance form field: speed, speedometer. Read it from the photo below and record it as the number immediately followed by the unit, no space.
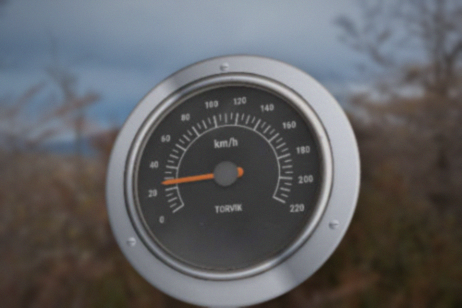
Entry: 25km/h
